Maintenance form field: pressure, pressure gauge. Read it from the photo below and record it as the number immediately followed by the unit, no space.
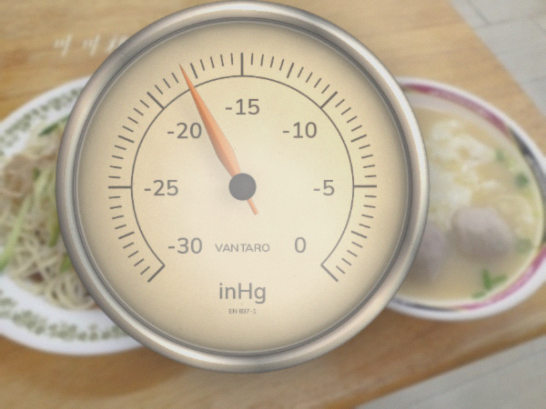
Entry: -18inHg
